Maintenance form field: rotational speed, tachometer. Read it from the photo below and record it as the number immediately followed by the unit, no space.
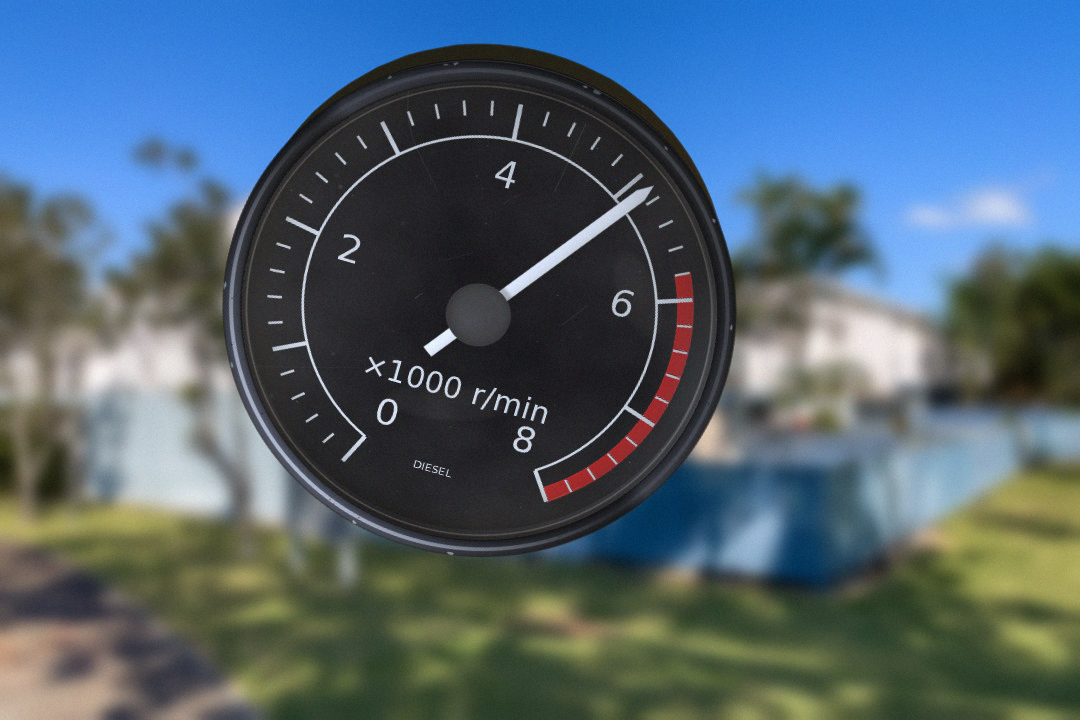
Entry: 5100rpm
